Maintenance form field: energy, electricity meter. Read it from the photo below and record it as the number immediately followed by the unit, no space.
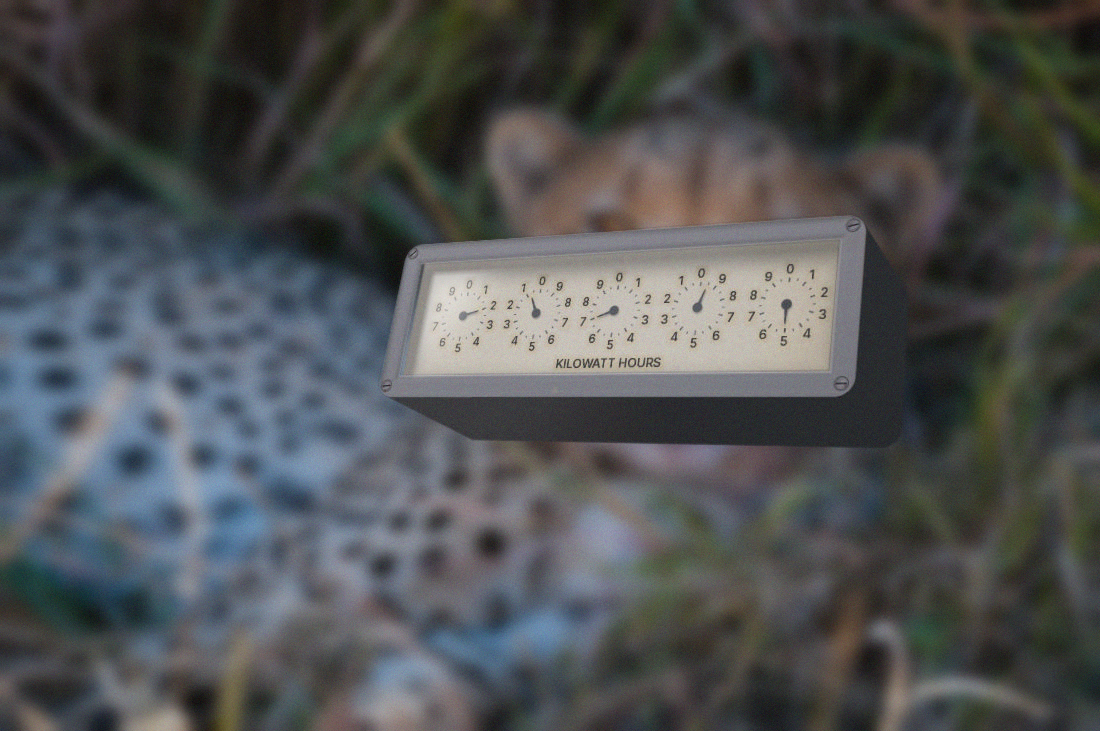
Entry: 20695kWh
